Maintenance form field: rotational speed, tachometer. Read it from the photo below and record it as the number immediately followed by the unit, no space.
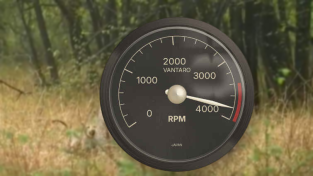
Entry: 3800rpm
